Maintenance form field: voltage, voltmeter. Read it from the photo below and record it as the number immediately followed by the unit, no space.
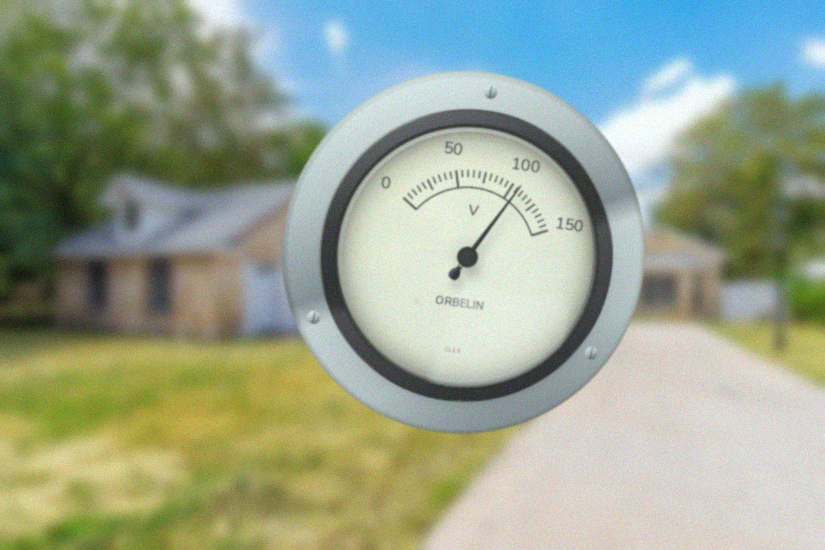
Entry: 105V
